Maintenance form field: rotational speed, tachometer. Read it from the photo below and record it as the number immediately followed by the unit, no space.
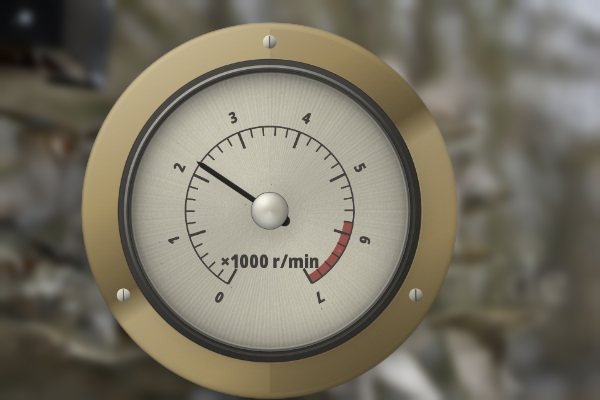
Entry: 2200rpm
